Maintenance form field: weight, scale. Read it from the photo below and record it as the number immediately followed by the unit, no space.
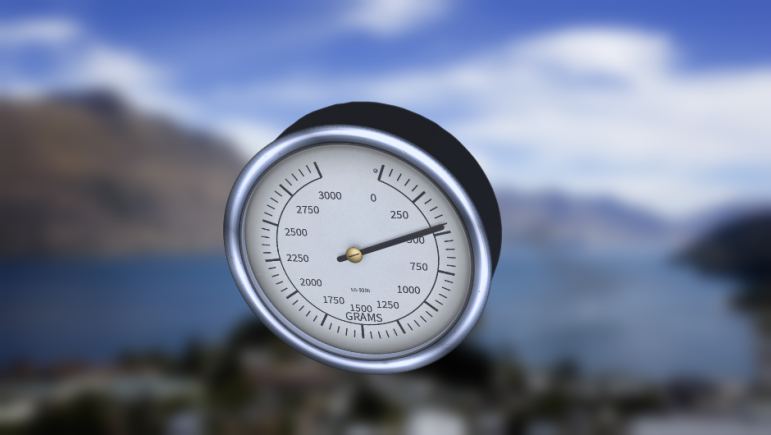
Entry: 450g
